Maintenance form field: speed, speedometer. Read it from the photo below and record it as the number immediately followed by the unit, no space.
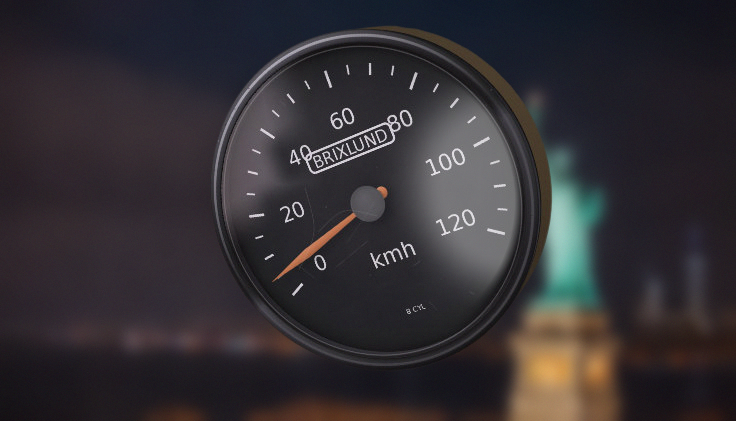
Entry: 5km/h
